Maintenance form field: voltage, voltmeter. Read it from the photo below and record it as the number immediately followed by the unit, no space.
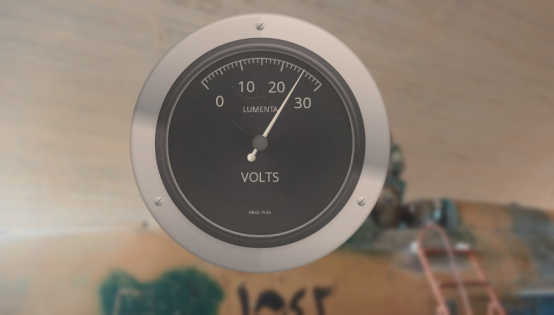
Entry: 25V
